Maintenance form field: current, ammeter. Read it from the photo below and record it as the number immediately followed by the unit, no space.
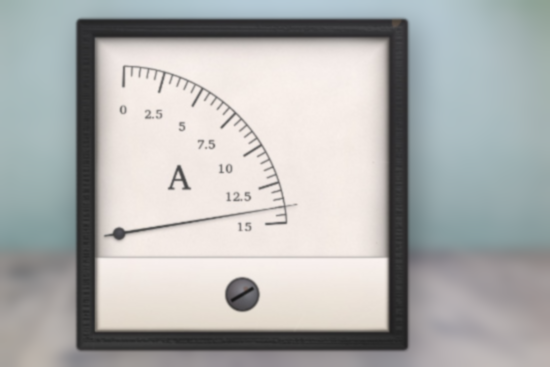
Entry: 14A
